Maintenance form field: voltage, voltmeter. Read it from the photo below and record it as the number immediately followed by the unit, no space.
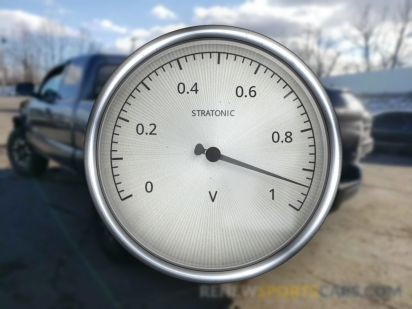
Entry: 0.94V
